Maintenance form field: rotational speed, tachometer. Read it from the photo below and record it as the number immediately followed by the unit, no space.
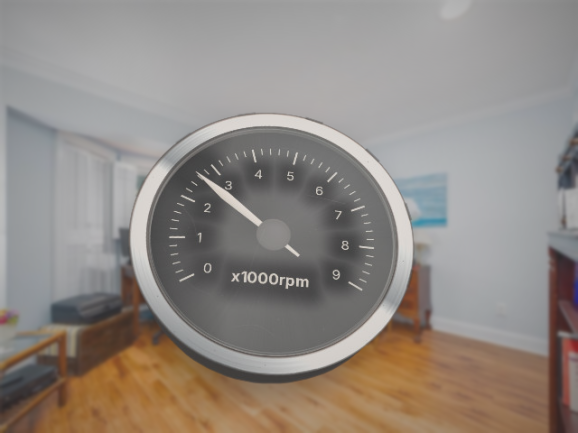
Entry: 2600rpm
